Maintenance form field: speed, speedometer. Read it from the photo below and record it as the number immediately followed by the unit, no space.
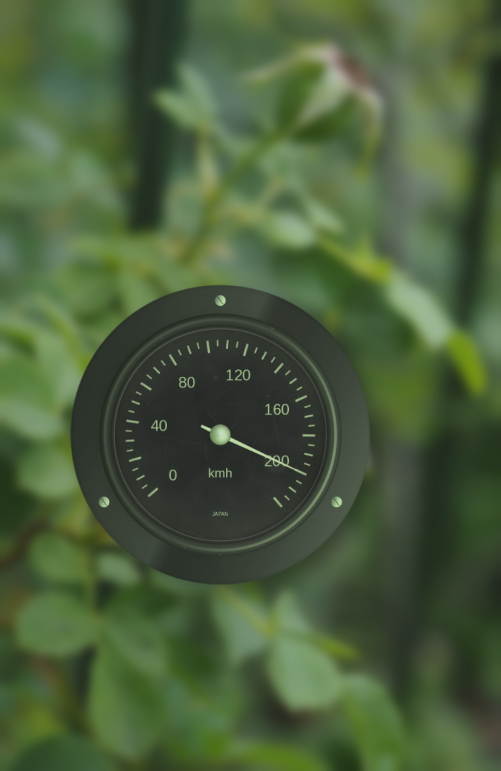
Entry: 200km/h
